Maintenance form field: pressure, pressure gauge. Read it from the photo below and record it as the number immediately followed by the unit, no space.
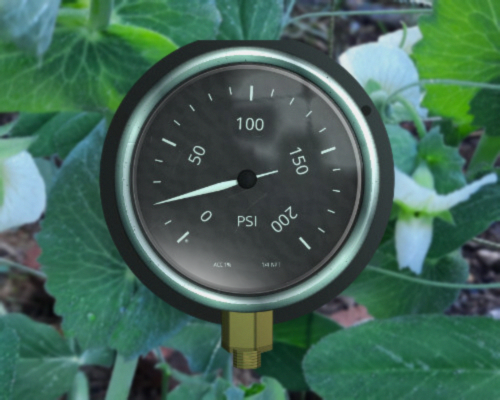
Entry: 20psi
